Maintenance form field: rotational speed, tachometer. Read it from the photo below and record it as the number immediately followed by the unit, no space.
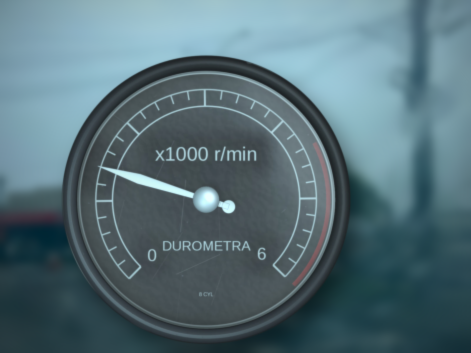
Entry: 1400rpm
